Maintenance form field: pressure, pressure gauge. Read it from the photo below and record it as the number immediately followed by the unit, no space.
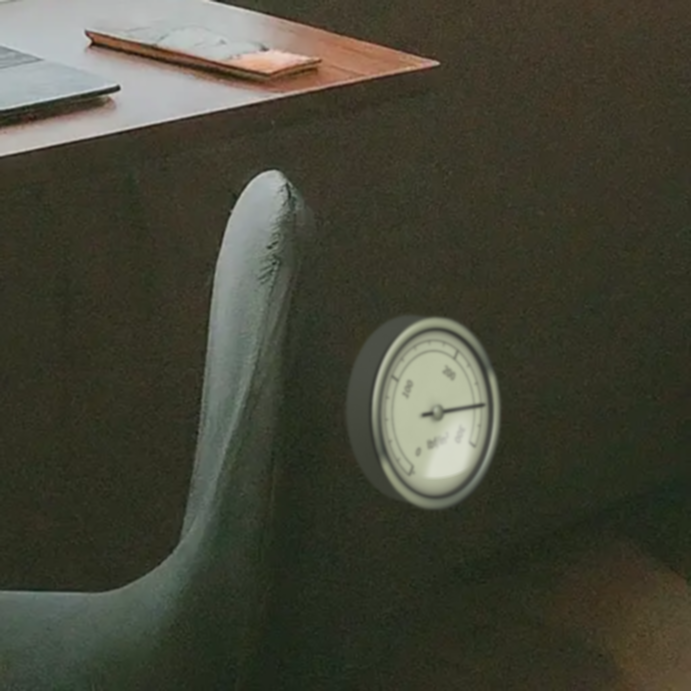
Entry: 260psi
